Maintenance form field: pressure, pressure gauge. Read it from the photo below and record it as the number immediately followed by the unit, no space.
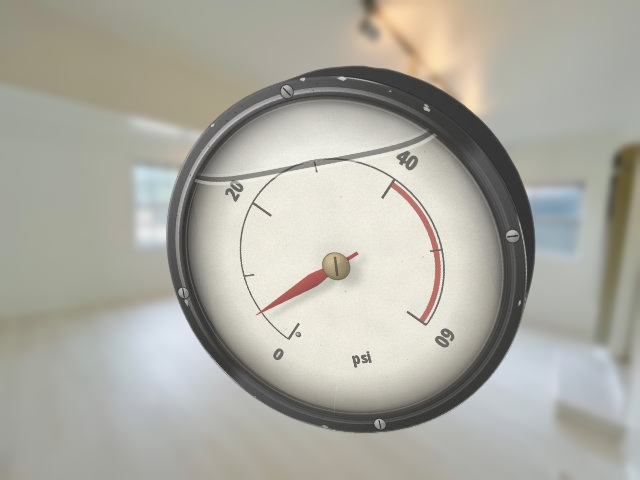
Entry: 5psi
